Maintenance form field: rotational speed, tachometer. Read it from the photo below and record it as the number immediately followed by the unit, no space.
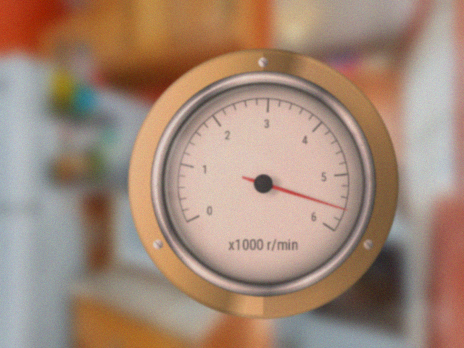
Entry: 5600rpm
